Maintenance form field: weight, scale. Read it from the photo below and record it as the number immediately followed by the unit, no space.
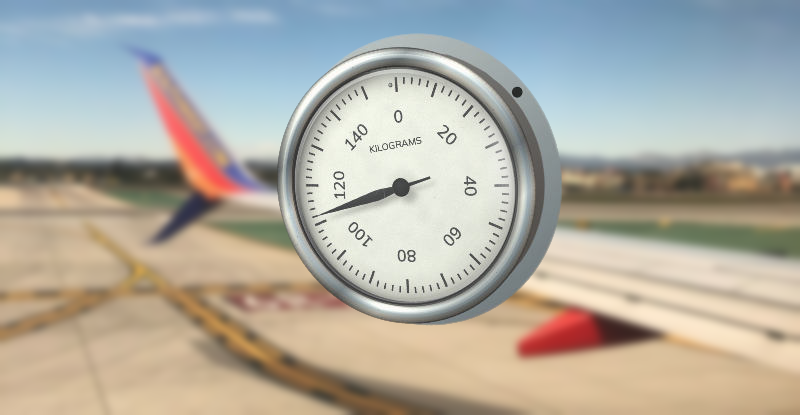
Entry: 112kg
